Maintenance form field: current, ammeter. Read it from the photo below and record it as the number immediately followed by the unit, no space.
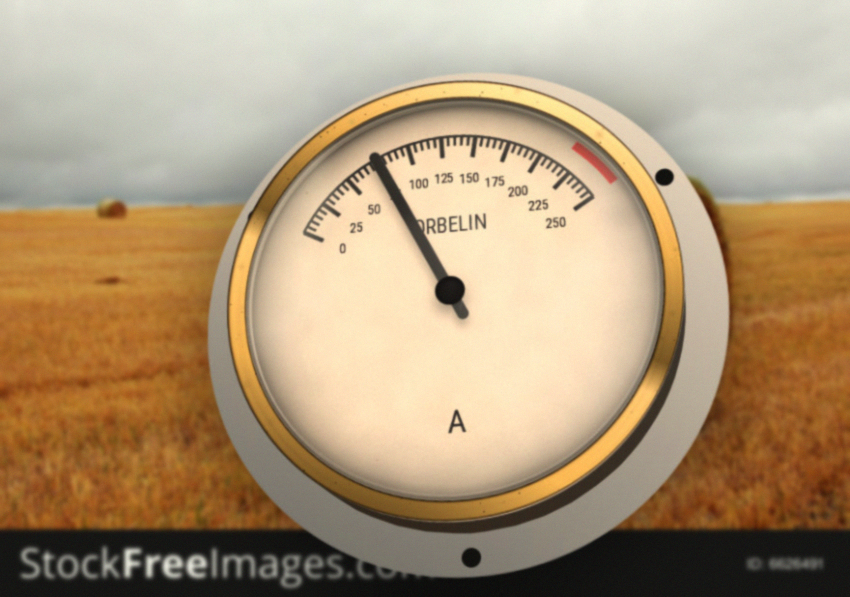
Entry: 75A
